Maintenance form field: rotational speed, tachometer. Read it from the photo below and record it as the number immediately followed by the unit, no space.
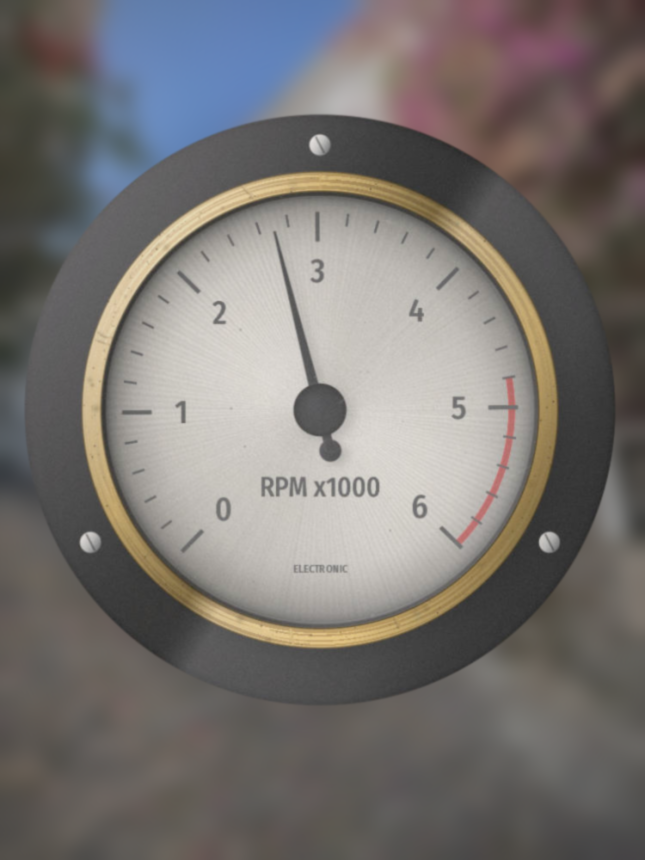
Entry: 2700rpm
